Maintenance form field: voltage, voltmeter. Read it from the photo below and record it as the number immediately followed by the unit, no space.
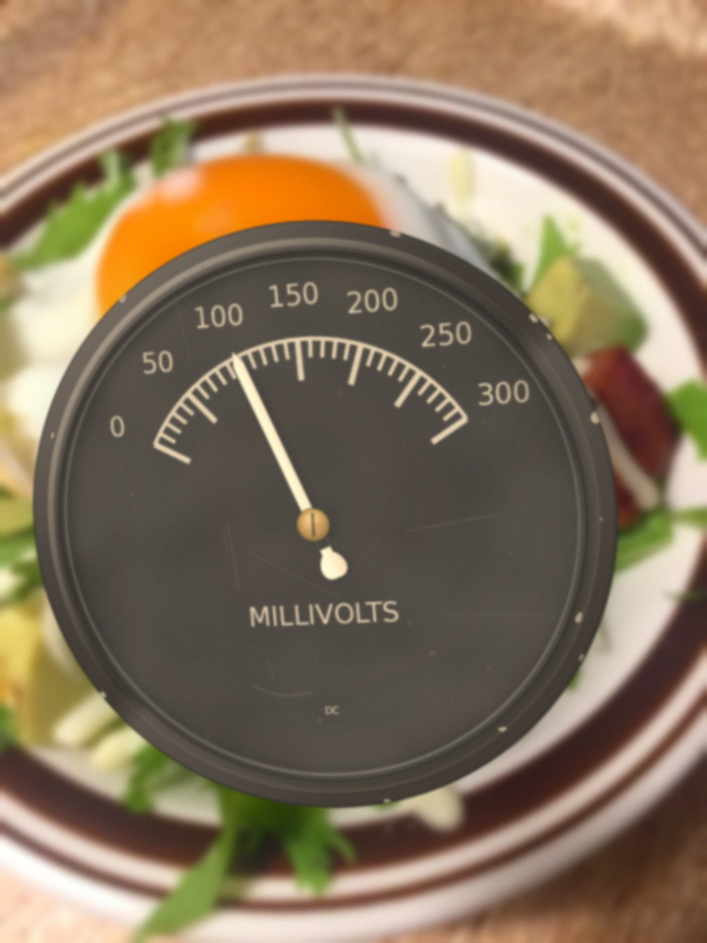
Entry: 100mV
